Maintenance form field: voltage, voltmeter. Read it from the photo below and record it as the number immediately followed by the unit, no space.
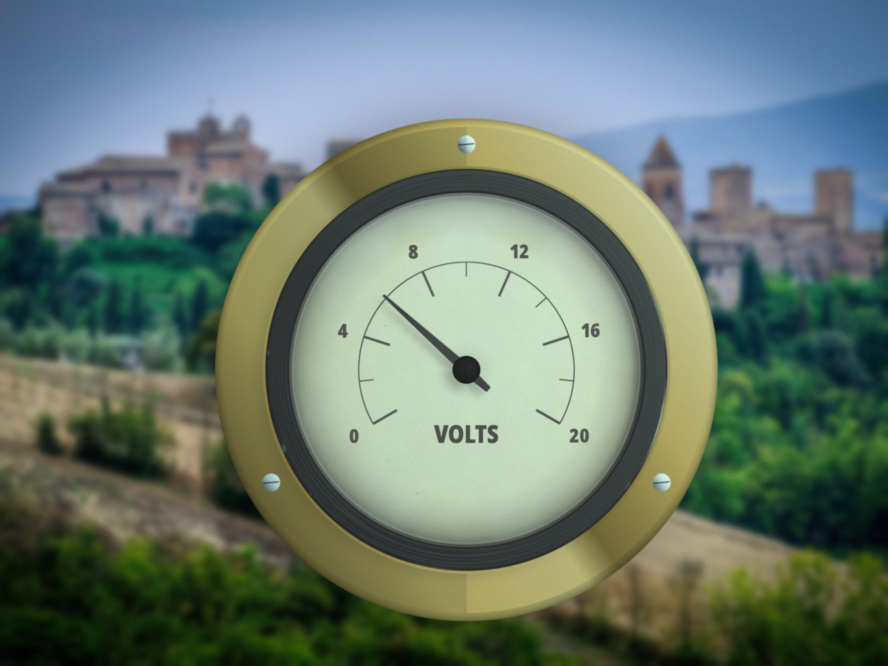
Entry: 6V
